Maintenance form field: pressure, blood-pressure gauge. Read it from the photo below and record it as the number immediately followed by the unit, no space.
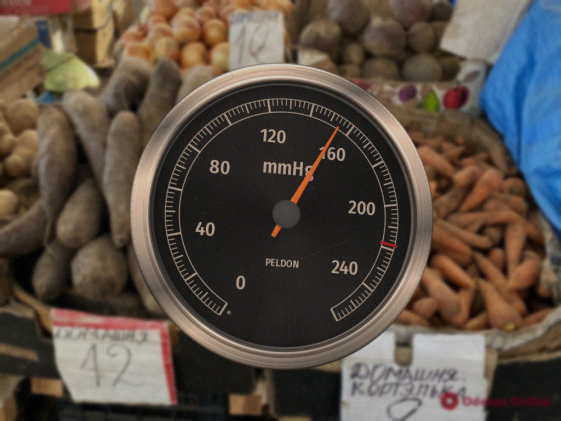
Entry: 154mmHg
